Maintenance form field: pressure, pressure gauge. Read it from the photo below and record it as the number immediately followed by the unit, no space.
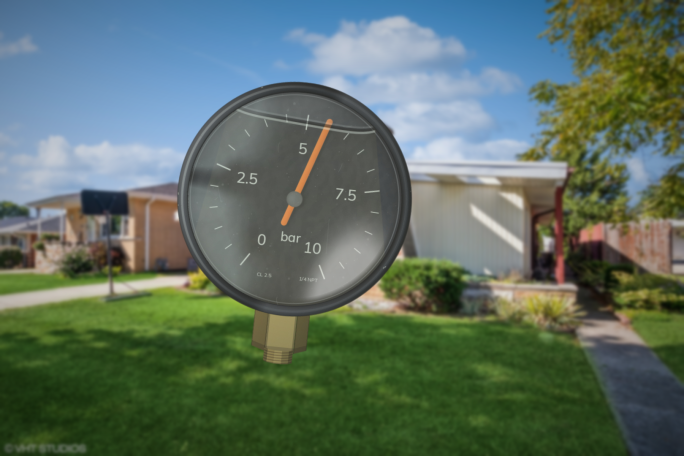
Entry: 5.5bar
